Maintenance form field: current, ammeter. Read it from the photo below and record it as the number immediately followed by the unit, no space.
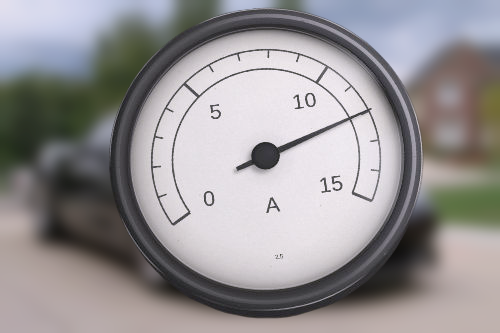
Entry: 12A
